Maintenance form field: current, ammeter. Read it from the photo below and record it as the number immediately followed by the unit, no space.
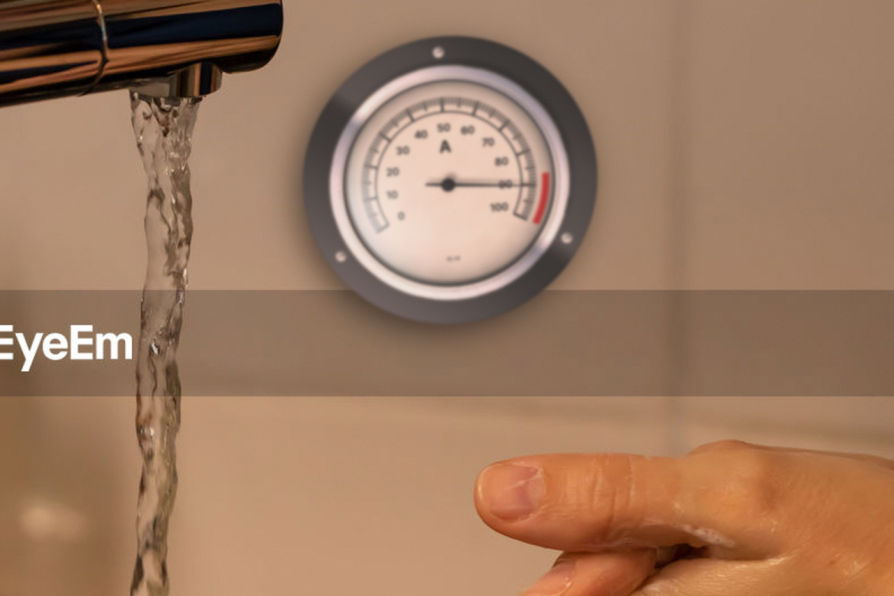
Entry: 90A
